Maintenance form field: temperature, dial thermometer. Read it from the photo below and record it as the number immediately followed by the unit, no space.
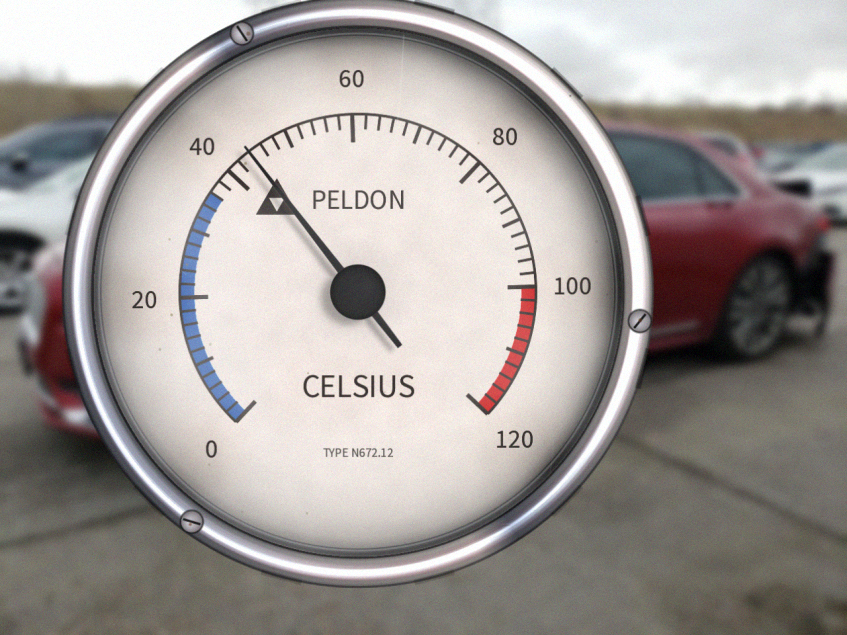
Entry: 44°C
